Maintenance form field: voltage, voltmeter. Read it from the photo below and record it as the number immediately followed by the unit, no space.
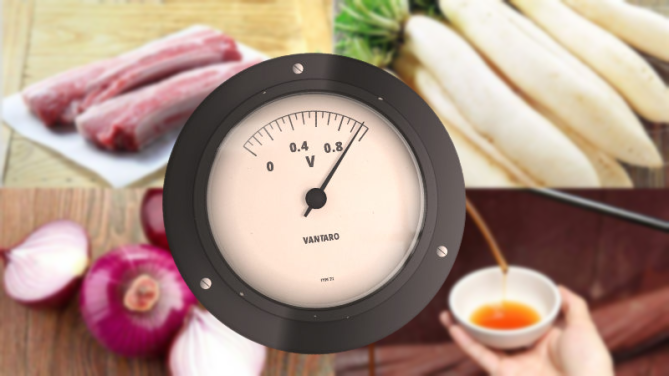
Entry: 0.95V
